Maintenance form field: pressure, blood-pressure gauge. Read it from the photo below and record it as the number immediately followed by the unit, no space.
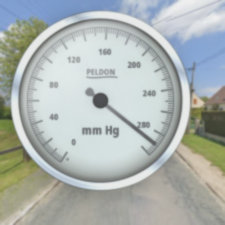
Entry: 290mmHg
